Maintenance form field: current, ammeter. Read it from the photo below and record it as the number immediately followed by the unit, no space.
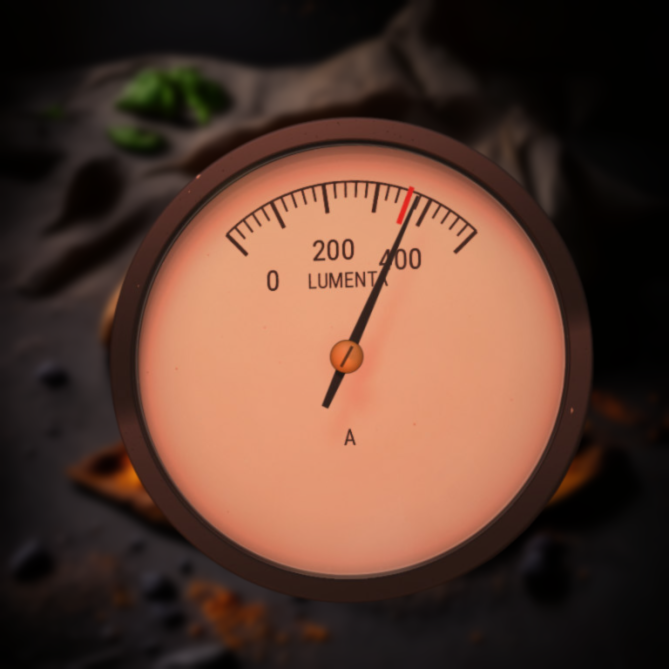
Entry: 380A
